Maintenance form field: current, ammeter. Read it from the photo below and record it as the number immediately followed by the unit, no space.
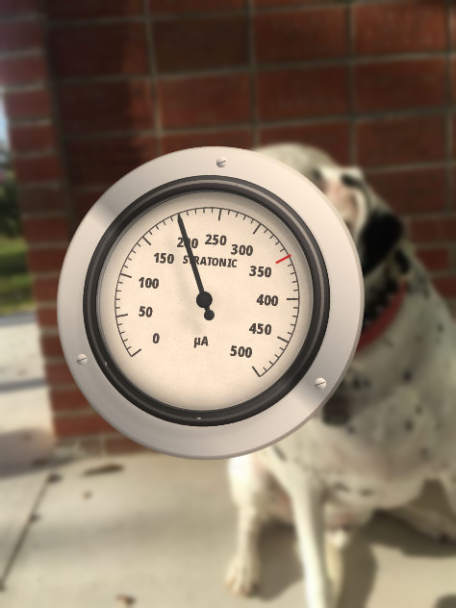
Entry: 200µA
